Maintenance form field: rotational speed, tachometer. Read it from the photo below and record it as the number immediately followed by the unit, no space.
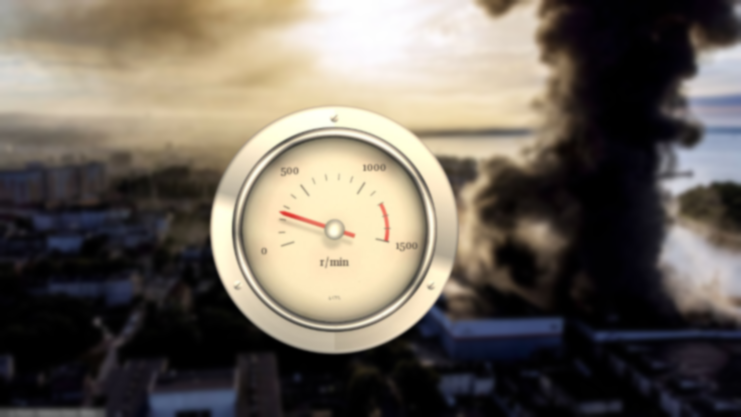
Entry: 250rpm
